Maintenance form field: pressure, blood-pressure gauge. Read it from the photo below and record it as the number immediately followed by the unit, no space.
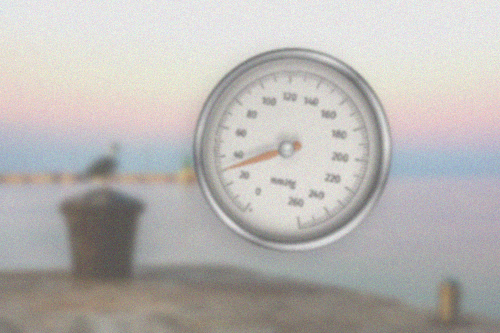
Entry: 30mmHg
